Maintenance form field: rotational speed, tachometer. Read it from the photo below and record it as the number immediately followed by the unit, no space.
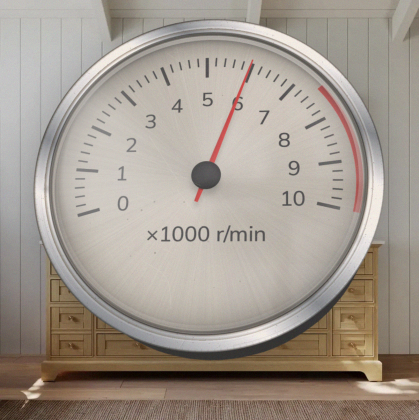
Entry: 6000rpm
